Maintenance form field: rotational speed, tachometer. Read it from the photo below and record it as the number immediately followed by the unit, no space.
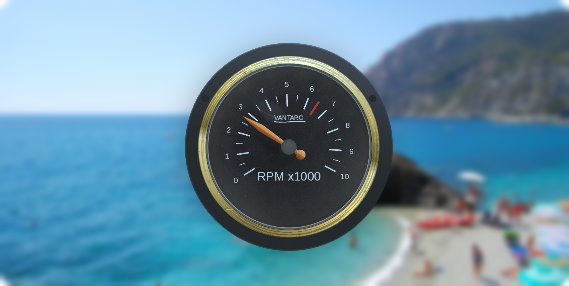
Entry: 2750rpm
